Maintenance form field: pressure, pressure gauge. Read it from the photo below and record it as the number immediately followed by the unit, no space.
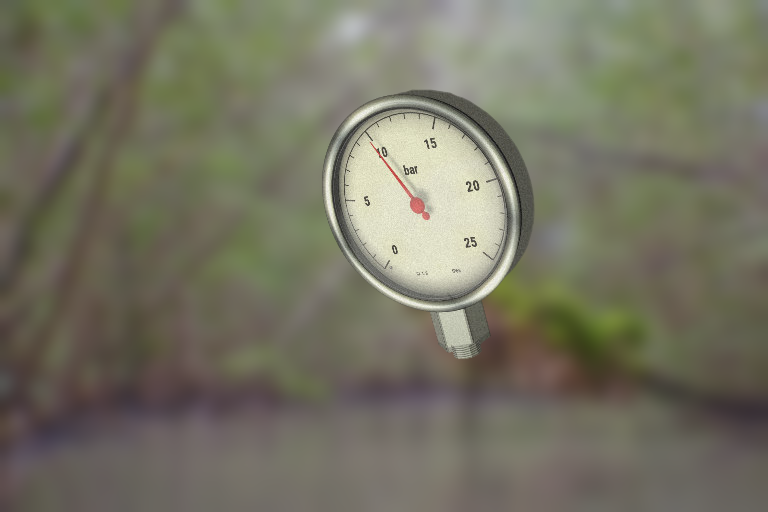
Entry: 10bar
